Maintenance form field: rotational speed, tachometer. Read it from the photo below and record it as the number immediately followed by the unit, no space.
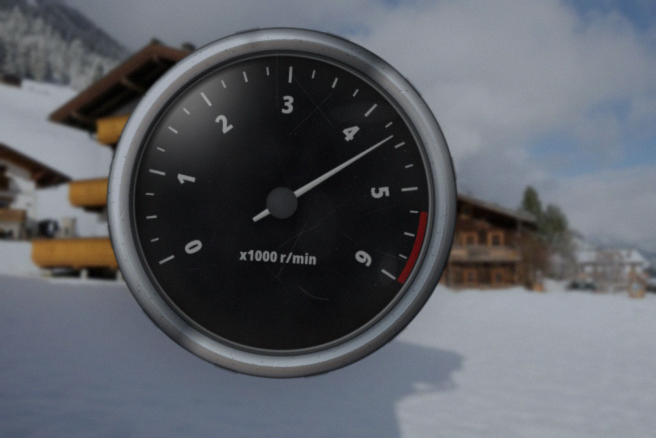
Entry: 4375rpm
